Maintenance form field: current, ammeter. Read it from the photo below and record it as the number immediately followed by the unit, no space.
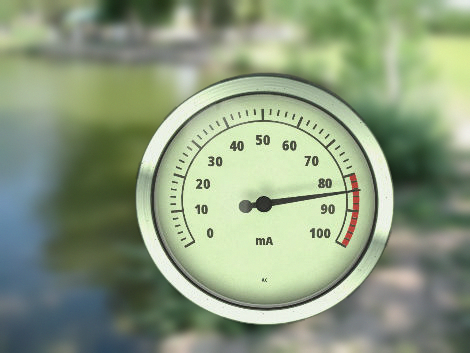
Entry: 84mA
